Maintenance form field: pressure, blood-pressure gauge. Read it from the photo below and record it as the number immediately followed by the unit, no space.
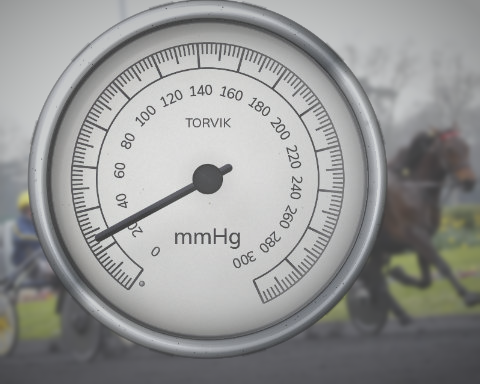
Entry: 26mmHg
